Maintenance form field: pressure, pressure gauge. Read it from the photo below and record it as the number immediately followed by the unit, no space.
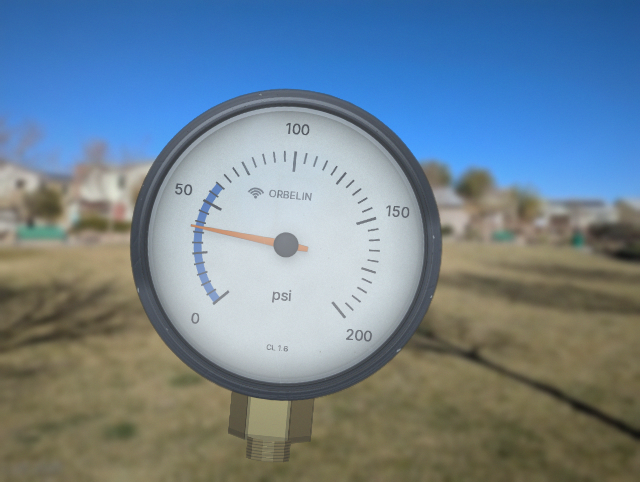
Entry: 37.5psi
